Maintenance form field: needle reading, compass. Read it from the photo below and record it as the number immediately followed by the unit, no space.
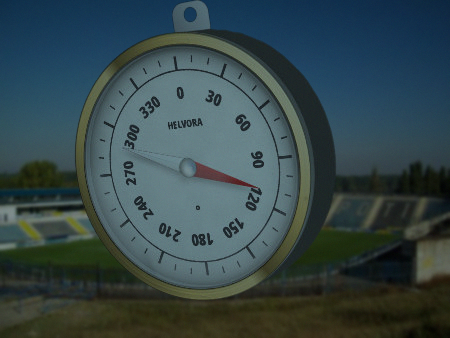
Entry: 110°
